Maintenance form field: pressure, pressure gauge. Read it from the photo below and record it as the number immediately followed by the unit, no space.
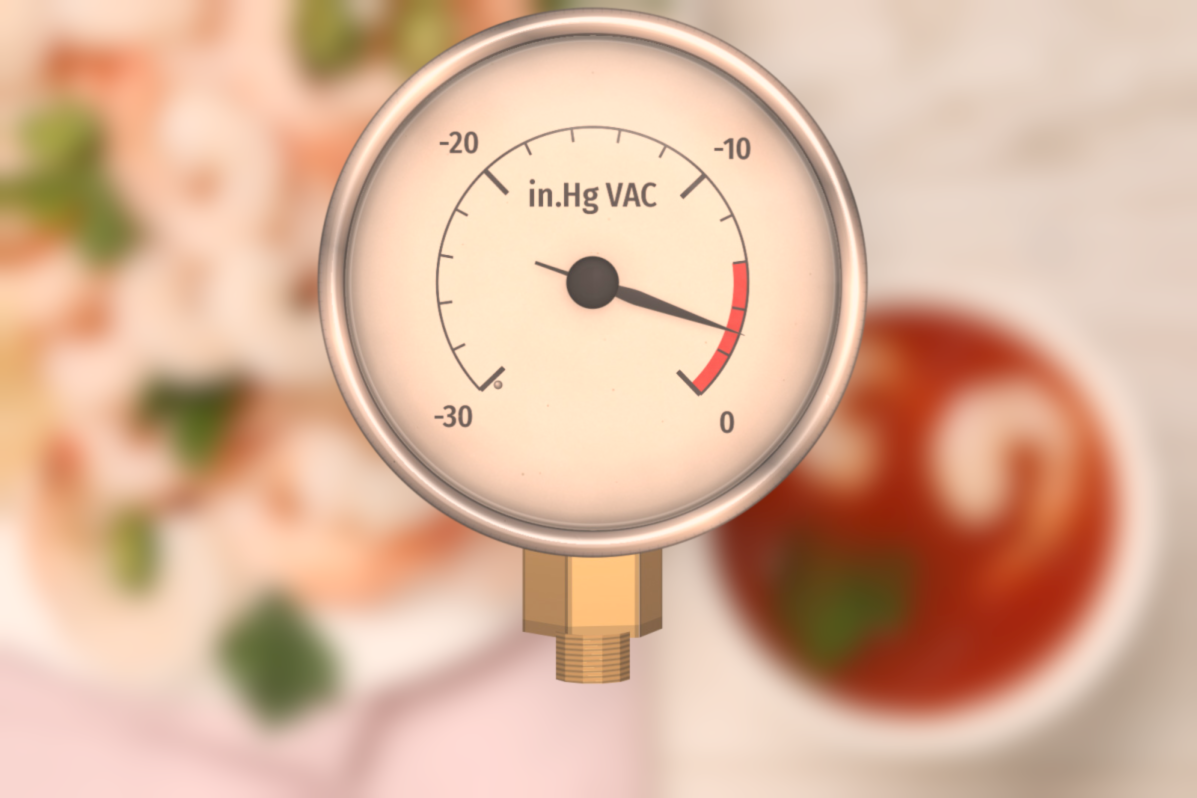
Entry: -3inHg
